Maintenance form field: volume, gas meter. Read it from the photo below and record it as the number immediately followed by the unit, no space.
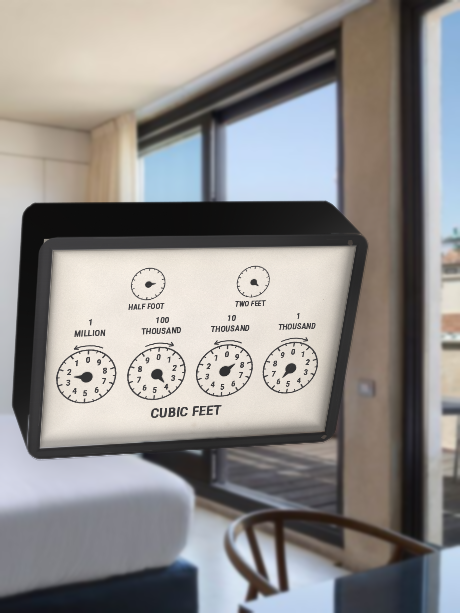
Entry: 238600ft³
